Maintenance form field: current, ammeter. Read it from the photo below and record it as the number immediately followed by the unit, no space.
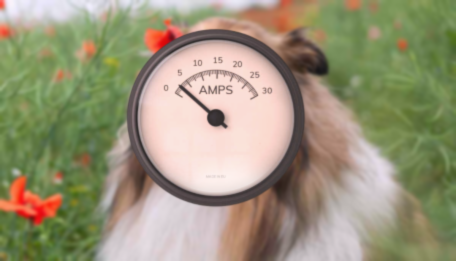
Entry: 2.5A
